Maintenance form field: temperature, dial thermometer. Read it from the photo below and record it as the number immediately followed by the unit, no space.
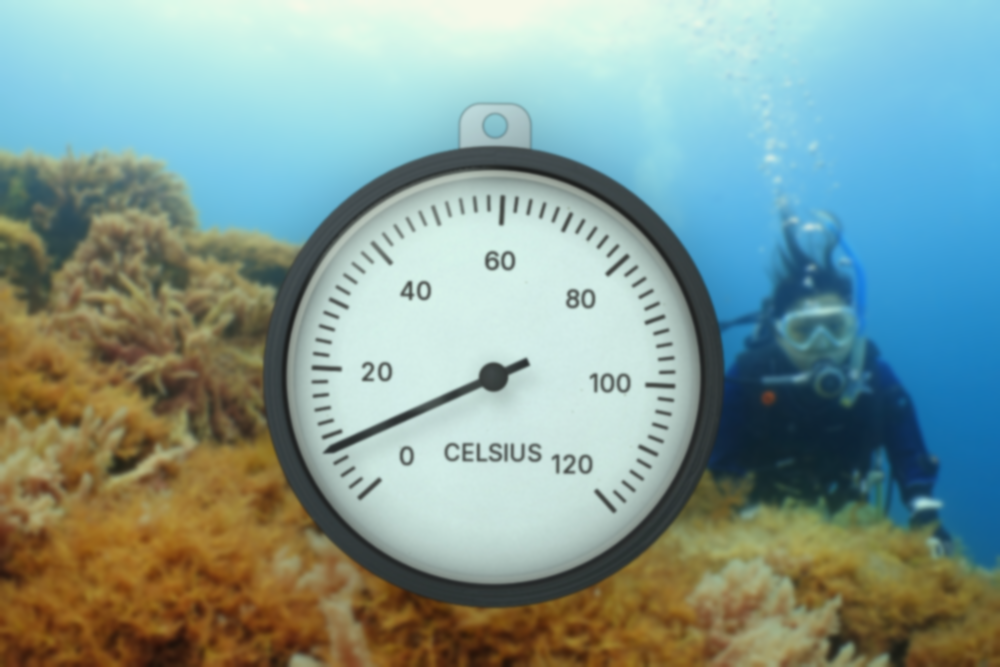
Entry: 8°C
